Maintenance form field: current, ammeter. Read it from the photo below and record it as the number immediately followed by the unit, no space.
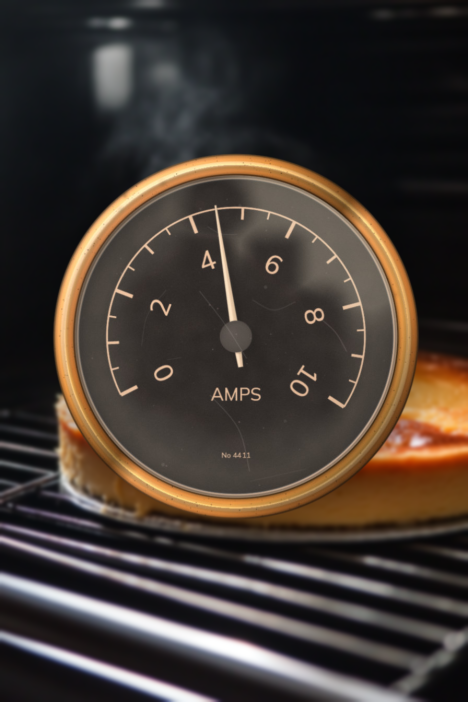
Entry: 4.5A
